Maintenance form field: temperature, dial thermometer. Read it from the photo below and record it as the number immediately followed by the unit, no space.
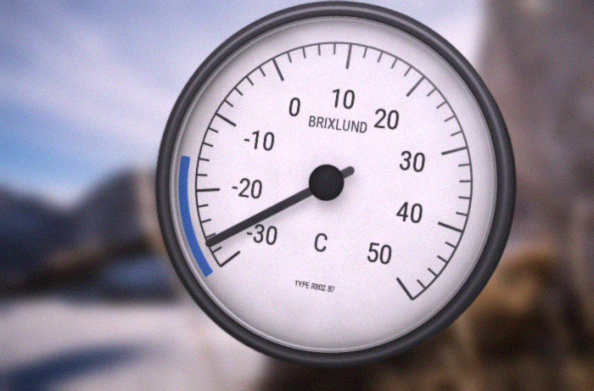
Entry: -27°C
